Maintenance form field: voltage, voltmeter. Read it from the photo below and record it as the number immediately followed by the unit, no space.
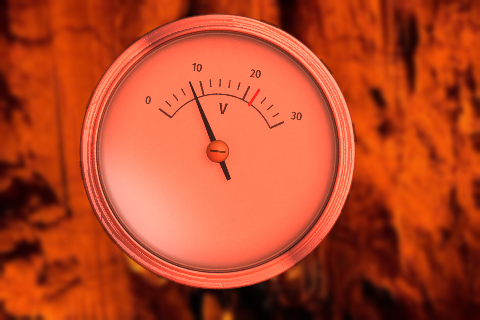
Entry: 8V
